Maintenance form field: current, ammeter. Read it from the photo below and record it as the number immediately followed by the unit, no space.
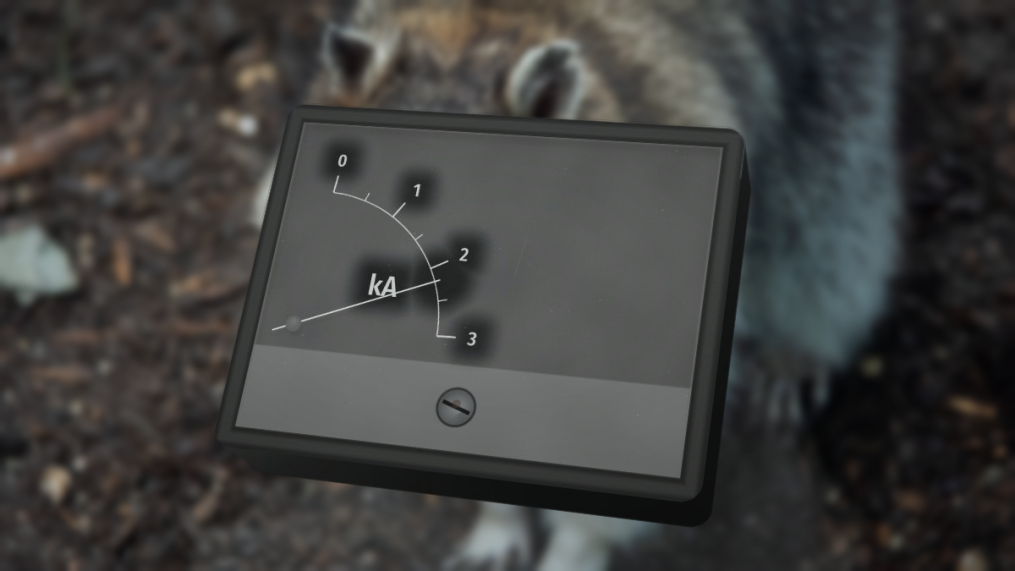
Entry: 2.25kA
